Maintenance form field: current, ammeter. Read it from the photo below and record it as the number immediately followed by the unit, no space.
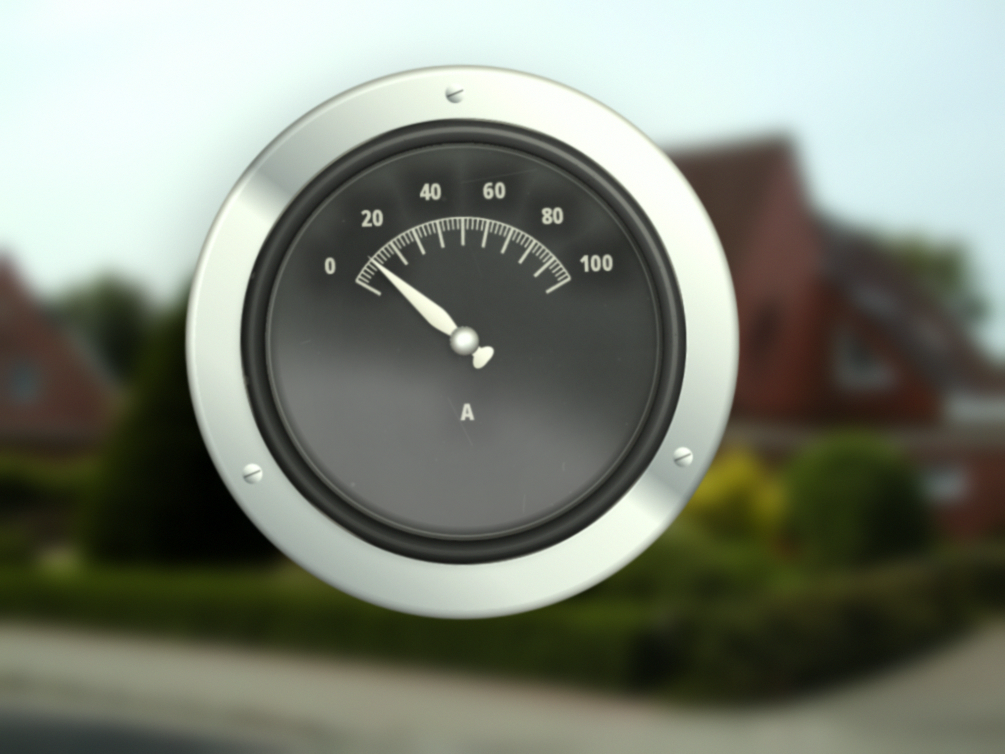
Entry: 10A
